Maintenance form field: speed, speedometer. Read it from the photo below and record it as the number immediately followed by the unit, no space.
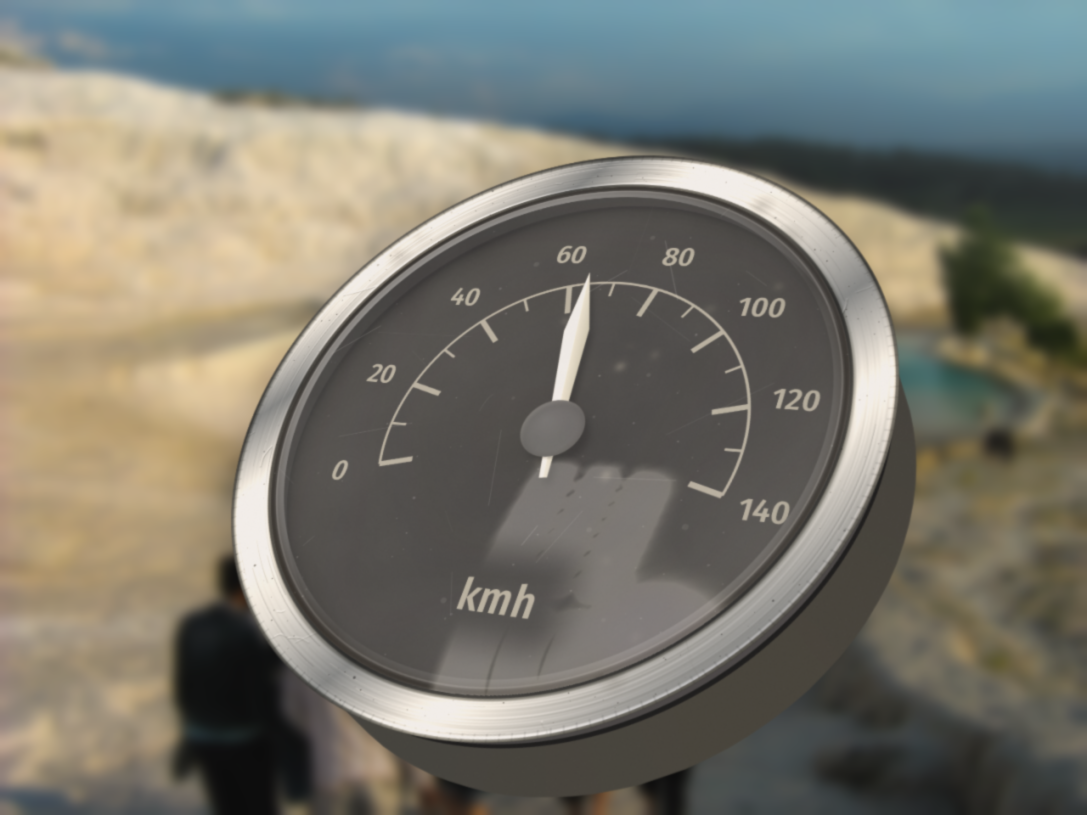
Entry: 65km/h
